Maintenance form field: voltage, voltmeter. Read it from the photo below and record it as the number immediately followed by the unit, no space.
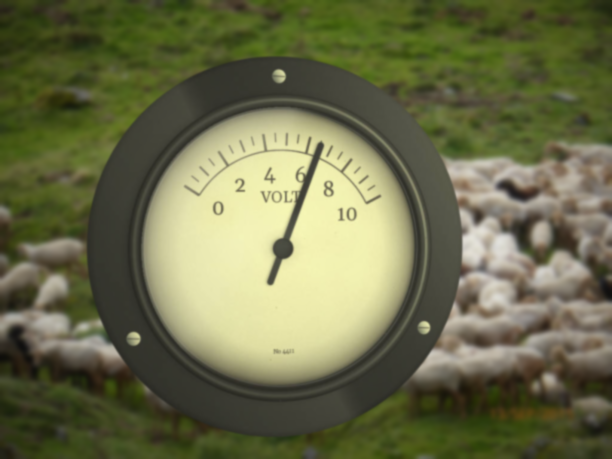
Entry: 6.5V
